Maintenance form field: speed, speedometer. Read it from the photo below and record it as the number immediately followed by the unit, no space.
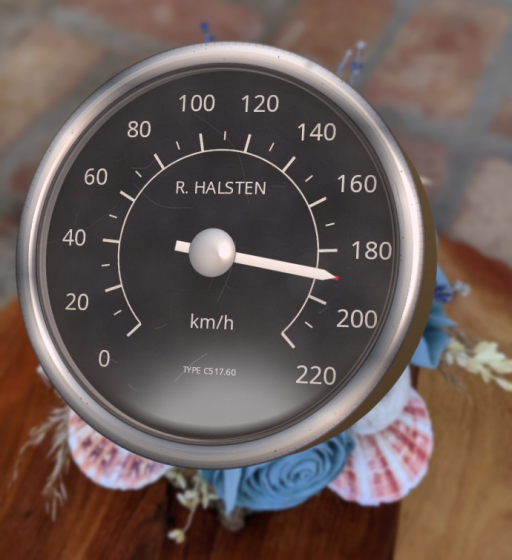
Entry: 190km/h
